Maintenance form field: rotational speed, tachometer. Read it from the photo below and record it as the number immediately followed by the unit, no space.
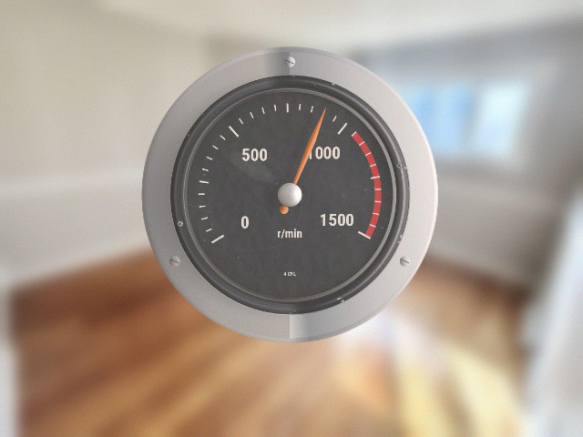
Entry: 900rpm
